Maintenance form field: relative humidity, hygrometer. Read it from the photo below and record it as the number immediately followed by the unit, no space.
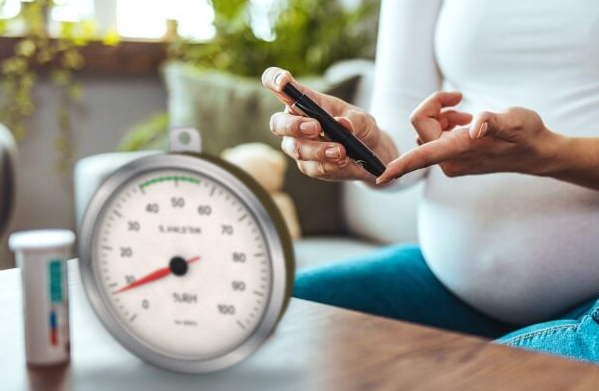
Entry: 8%
